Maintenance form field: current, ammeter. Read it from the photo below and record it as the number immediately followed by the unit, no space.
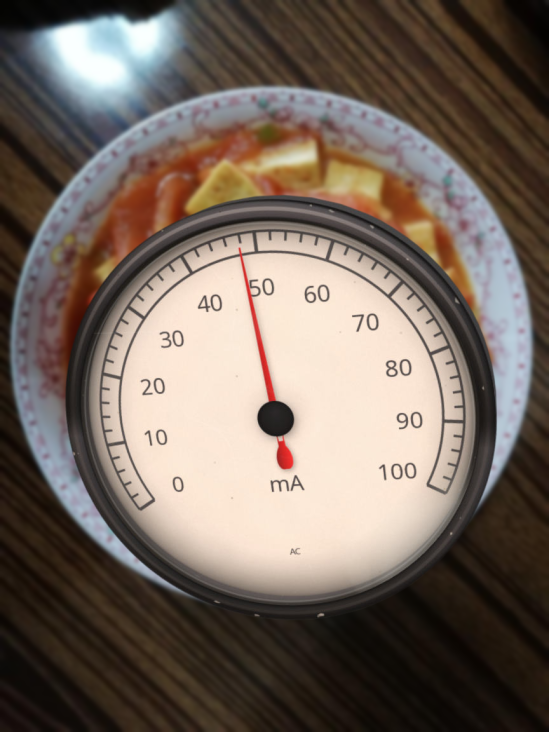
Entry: 48mA
